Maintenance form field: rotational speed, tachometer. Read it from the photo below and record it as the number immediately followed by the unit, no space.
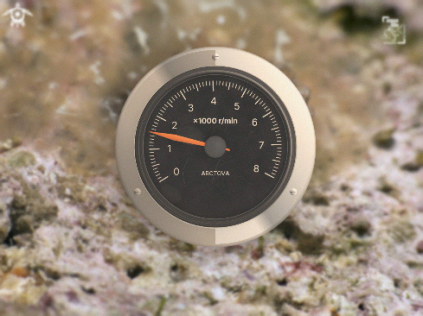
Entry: 1500rpm
